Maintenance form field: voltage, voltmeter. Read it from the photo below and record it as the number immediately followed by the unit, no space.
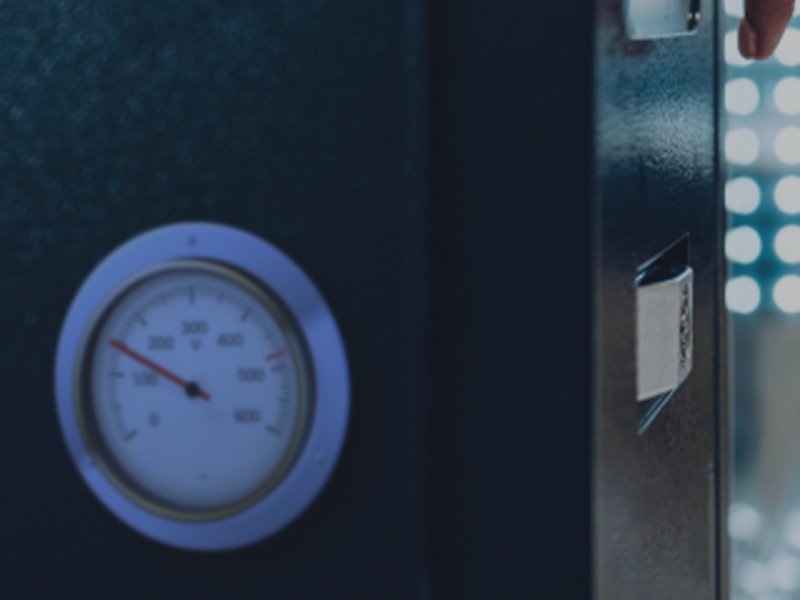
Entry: 150V
